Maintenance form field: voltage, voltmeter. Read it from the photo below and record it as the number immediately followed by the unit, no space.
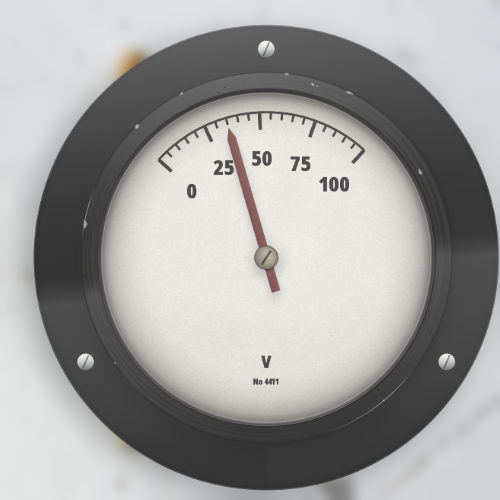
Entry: 35V
